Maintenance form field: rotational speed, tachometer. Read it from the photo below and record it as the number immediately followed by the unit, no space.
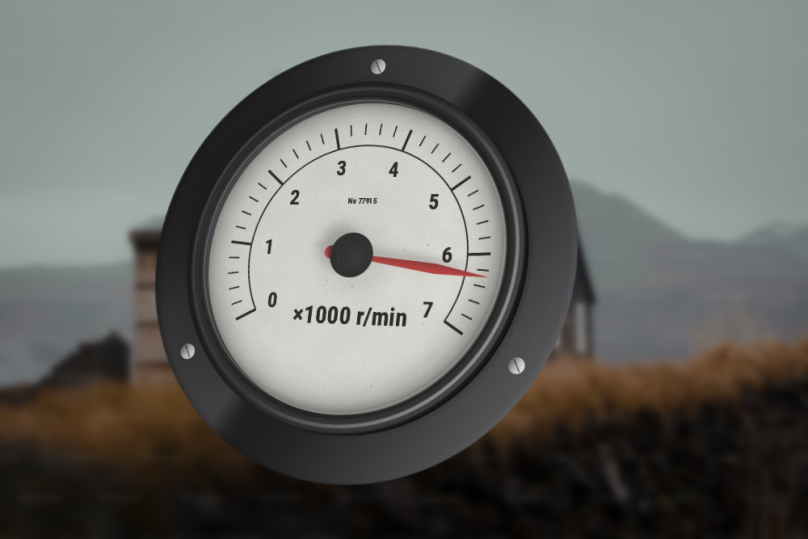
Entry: 6300rpm
